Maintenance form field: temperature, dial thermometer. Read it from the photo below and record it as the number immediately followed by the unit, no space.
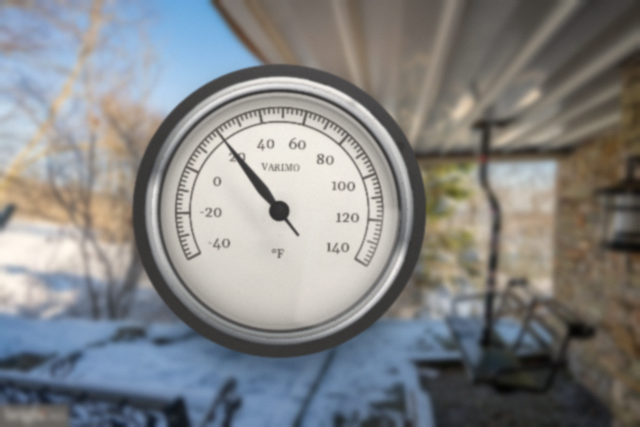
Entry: 20°F
